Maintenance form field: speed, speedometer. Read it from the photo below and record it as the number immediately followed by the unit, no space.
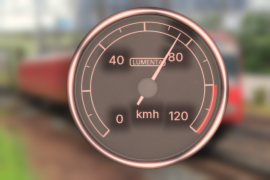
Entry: 75km/h
